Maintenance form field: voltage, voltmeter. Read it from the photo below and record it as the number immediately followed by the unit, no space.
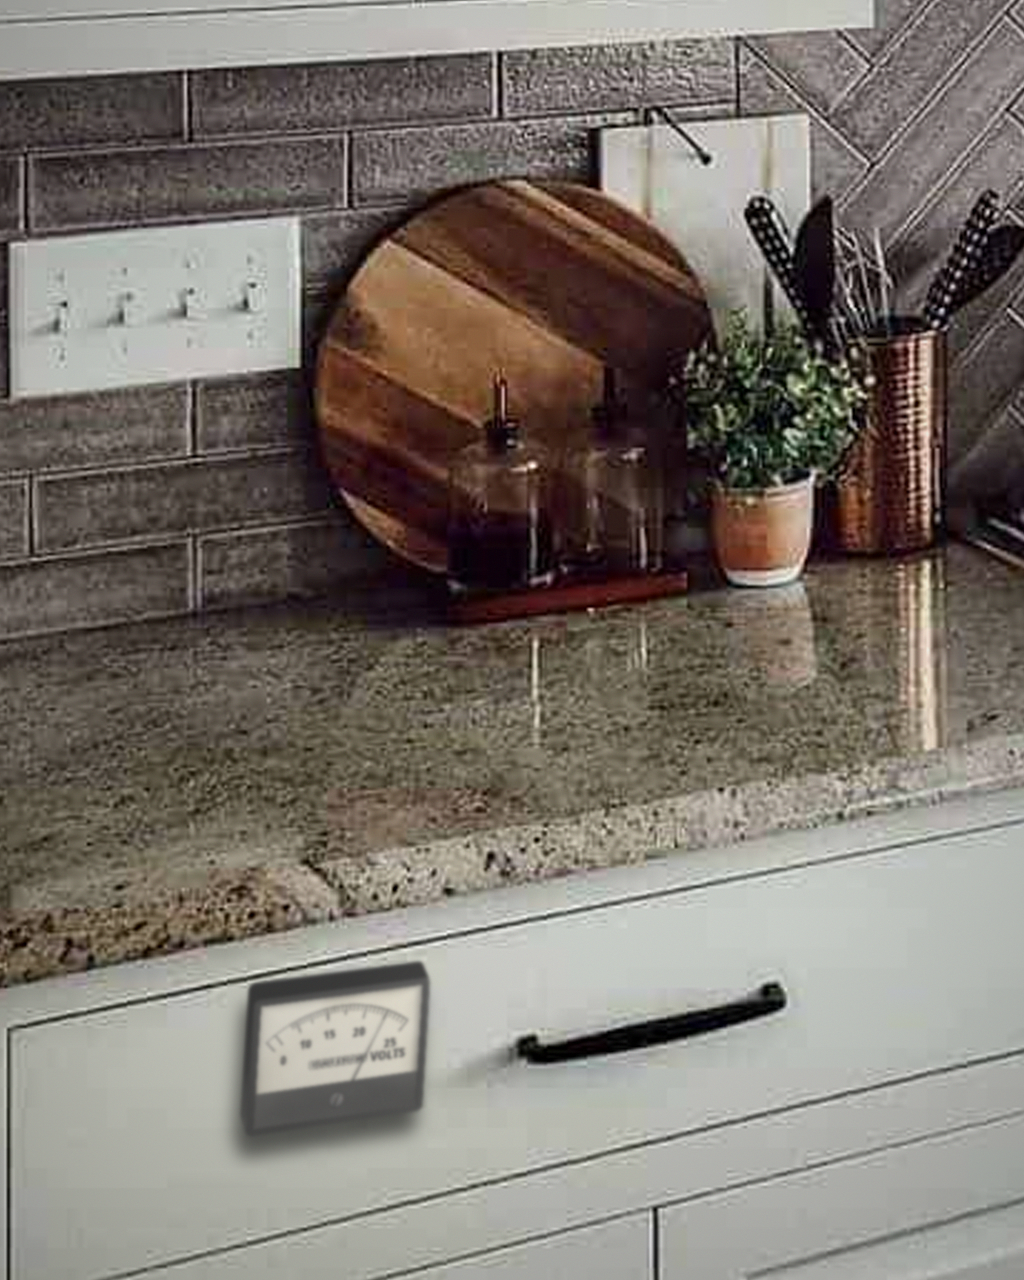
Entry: 22.5V
